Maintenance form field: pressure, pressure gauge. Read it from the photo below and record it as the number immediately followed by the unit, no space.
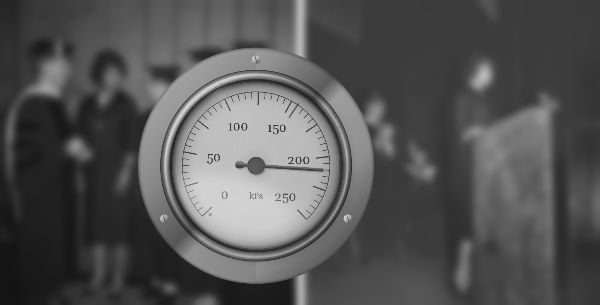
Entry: 210kPa
